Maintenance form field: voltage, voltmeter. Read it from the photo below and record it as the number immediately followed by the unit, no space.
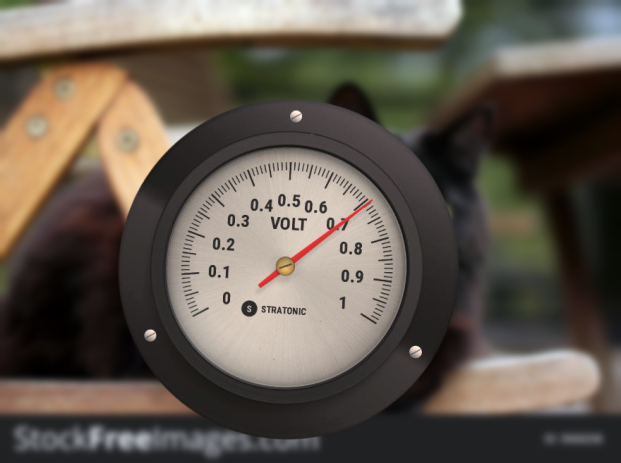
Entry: 0.71V
